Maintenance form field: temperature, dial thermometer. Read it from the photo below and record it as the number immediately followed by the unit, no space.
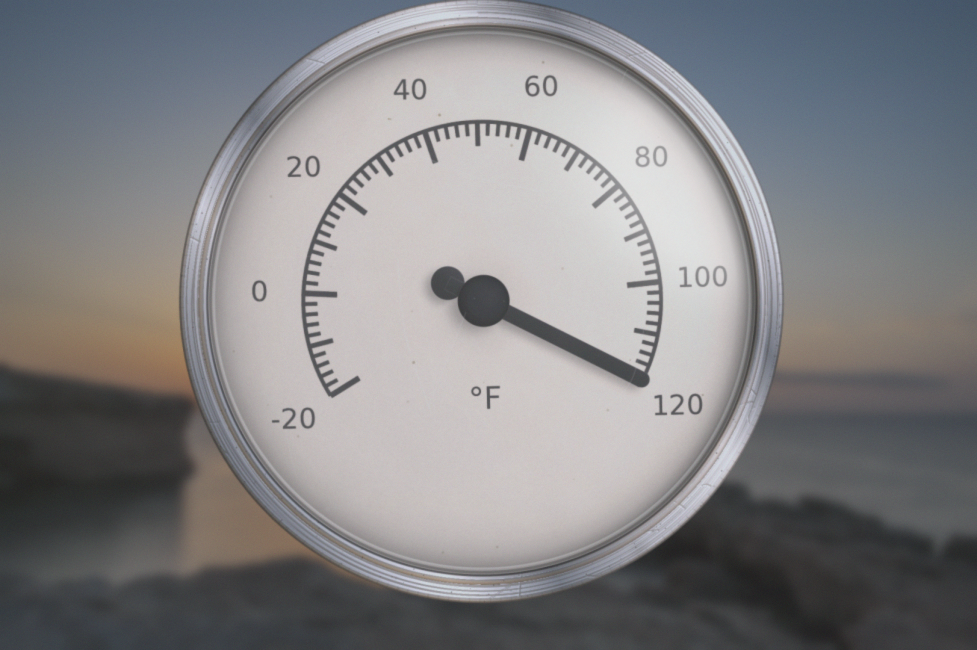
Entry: 119°F
